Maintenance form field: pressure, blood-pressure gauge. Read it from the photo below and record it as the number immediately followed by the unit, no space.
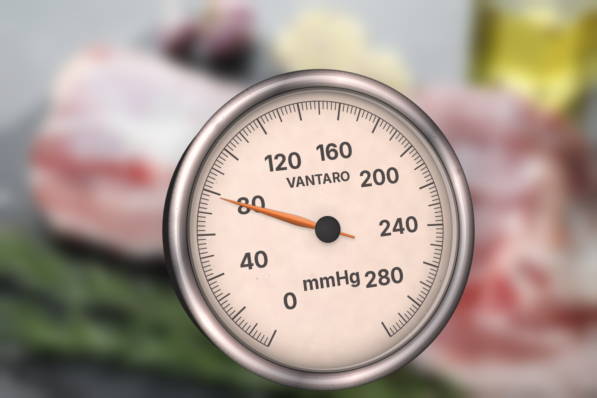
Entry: 78mmHg
